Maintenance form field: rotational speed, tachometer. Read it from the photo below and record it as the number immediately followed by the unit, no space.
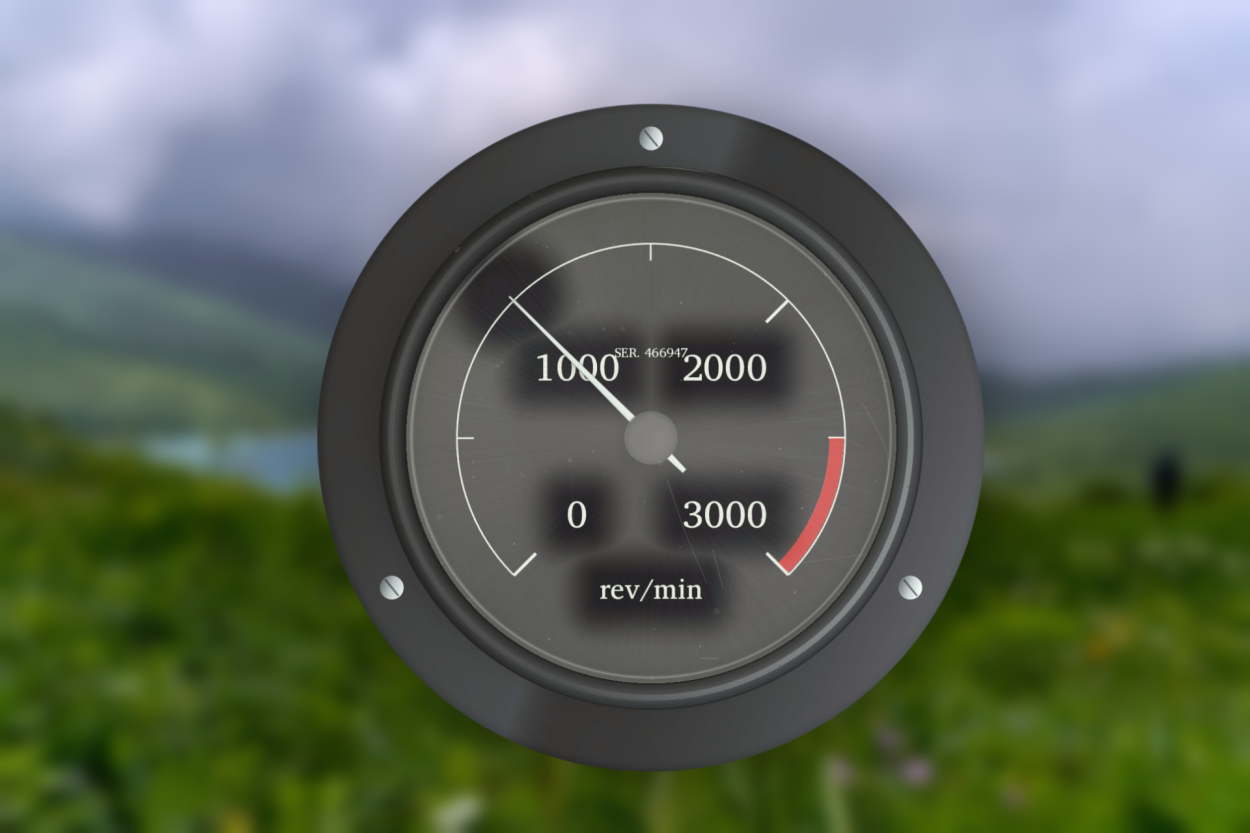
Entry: 1000rpm
